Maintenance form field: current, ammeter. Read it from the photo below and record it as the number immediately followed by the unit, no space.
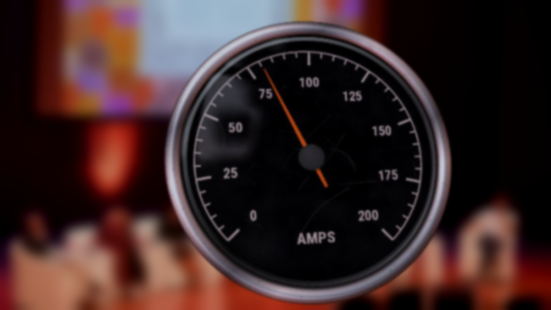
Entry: 80A
